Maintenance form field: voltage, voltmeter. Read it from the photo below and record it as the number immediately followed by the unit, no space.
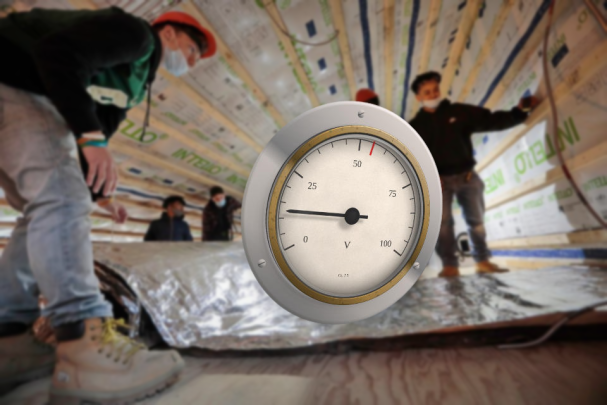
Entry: 12.5V
